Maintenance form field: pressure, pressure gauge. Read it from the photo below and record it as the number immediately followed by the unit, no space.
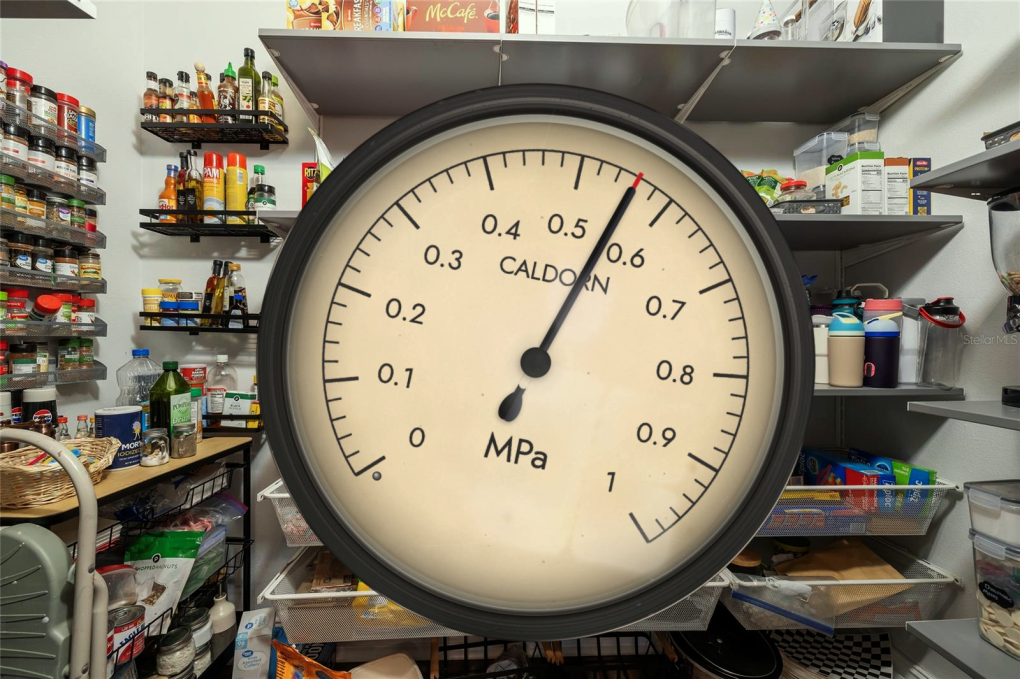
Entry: 0.56MPa
